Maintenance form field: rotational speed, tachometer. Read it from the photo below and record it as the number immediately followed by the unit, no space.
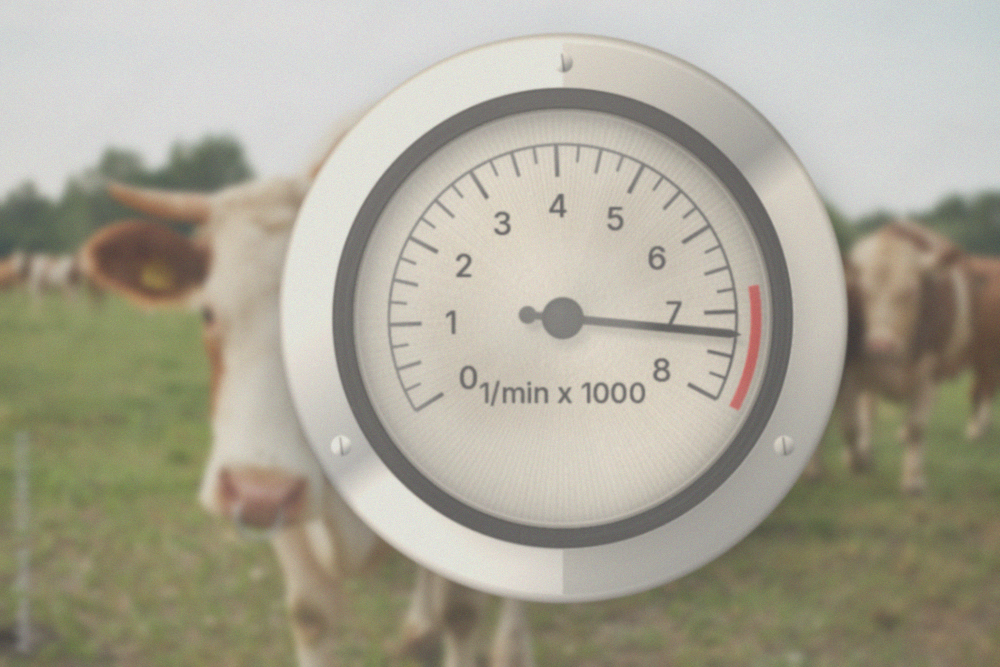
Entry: 7250rpm
